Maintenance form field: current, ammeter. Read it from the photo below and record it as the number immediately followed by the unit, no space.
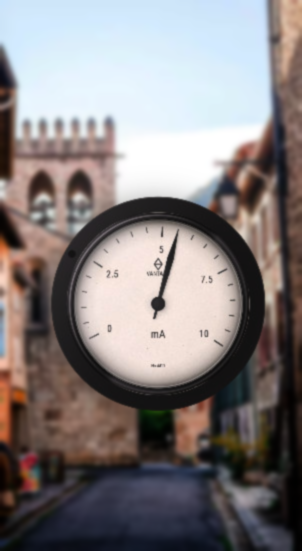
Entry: 5.5mA
